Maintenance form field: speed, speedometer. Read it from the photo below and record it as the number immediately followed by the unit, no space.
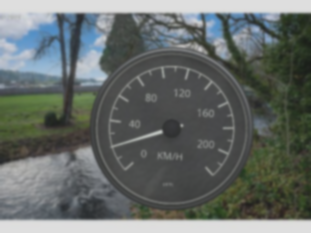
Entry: 20km/h
